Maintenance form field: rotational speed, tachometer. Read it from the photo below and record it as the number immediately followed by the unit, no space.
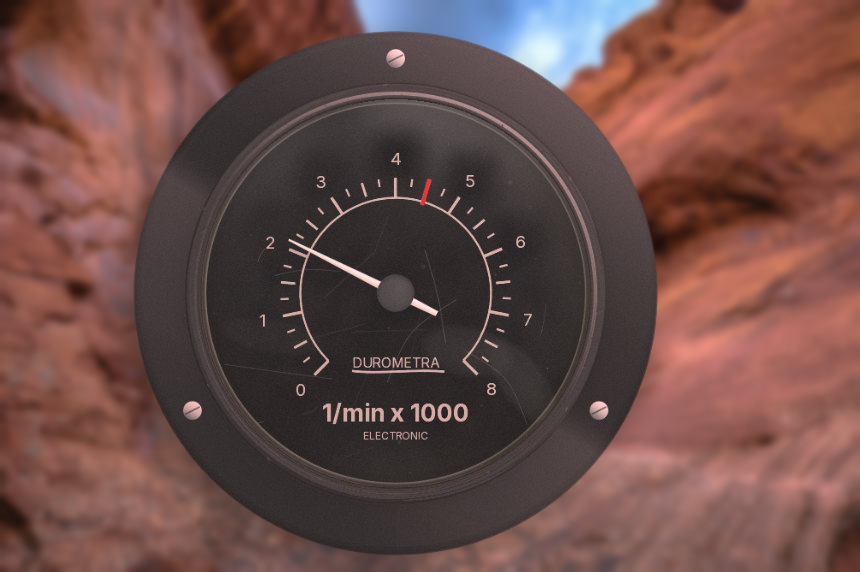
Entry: 2125rpm
